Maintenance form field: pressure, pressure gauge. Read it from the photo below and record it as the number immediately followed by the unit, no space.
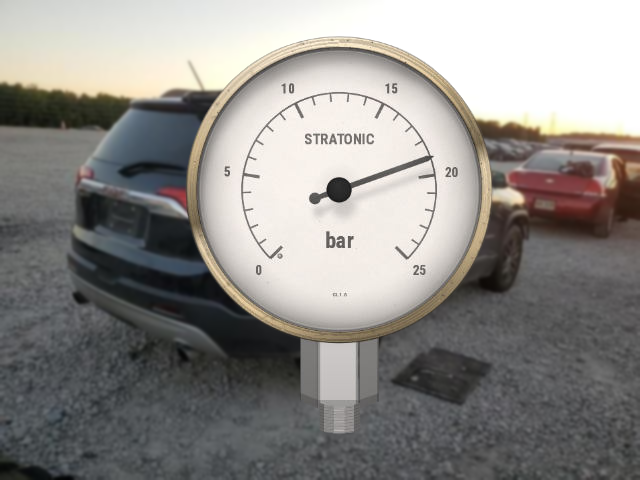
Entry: 19bar
